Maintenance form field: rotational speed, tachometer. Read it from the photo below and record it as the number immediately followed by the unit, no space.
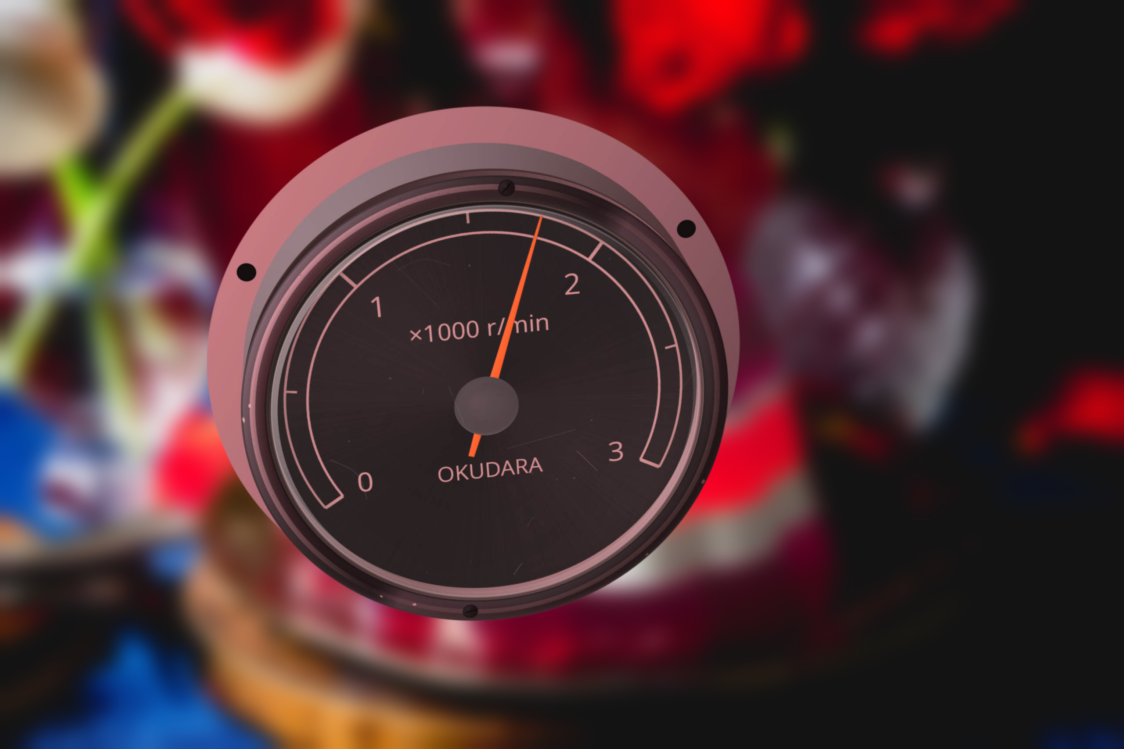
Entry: 1750rpm
